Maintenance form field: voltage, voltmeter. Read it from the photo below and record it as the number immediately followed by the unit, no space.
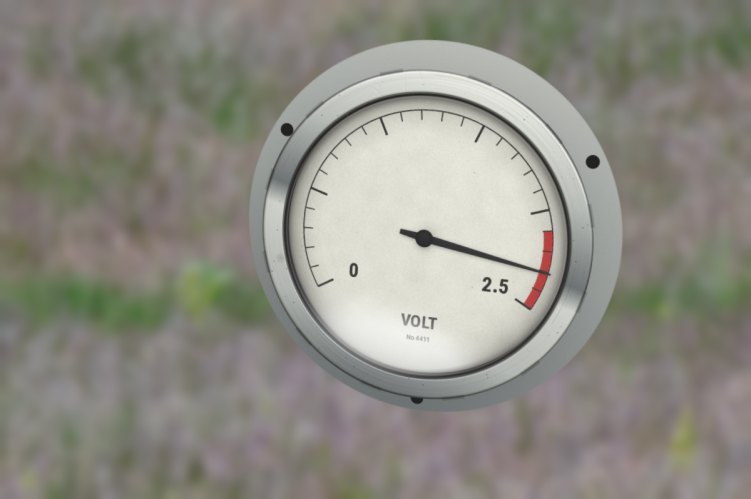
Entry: 2.3V
